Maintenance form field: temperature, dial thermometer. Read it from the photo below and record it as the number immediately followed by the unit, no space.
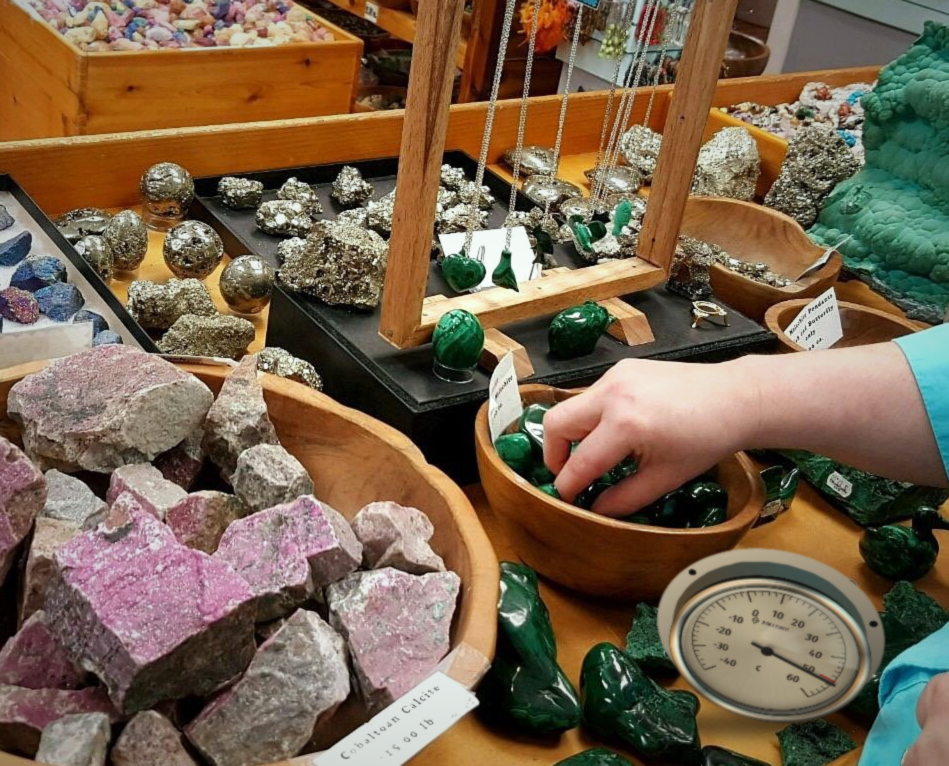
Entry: 50°C
